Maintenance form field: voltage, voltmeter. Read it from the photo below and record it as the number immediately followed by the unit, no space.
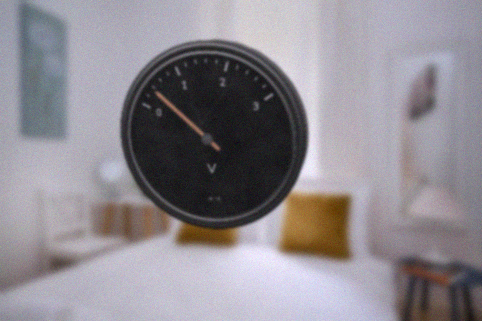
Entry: 0.4V
